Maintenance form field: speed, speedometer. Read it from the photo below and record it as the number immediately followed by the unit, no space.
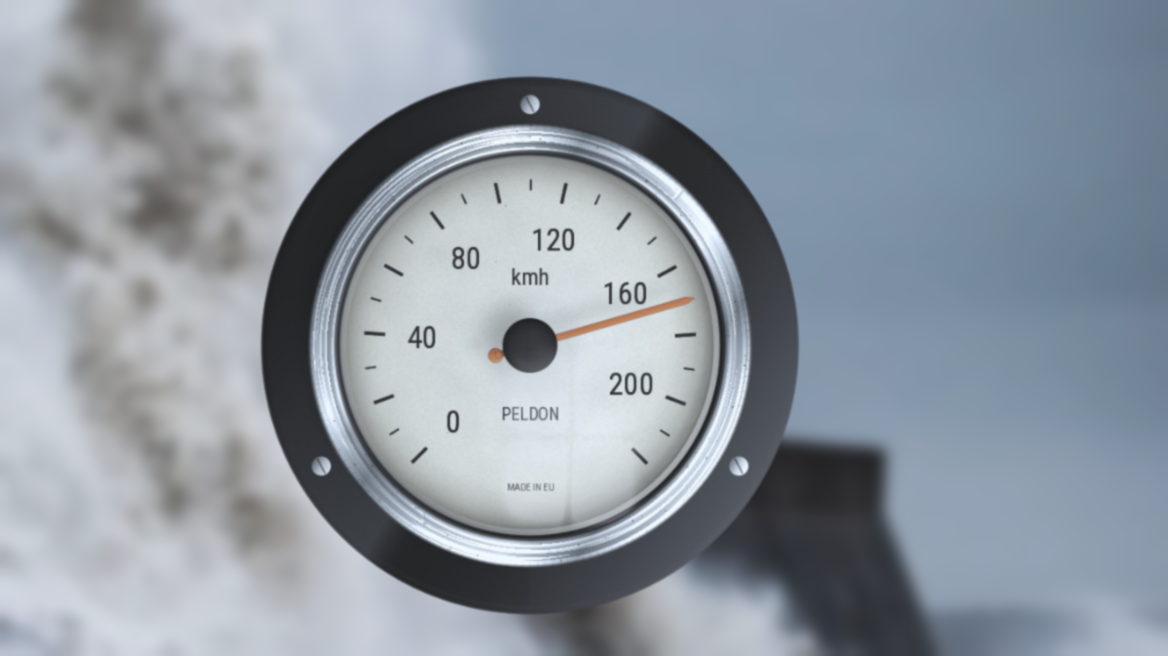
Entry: 170km/h
